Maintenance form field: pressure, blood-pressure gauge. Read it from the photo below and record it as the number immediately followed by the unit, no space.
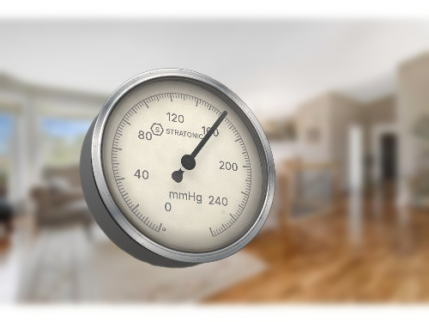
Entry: 160mmHg
